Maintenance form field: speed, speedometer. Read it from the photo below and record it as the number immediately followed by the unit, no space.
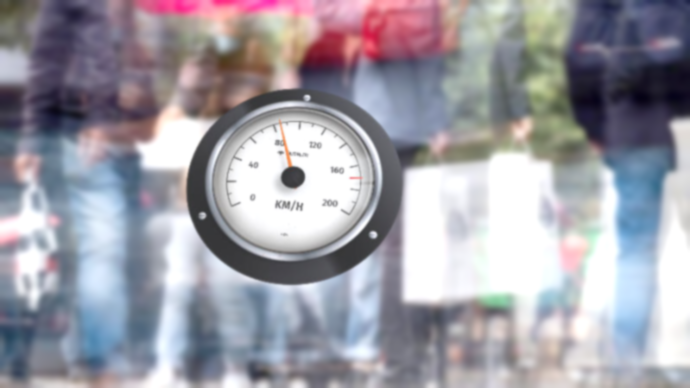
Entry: 85km/h
